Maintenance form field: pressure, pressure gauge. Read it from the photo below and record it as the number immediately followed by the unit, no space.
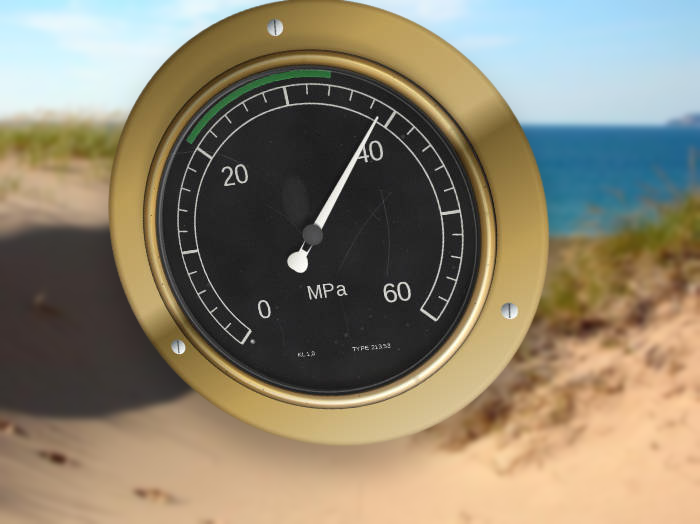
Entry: 39MPa
